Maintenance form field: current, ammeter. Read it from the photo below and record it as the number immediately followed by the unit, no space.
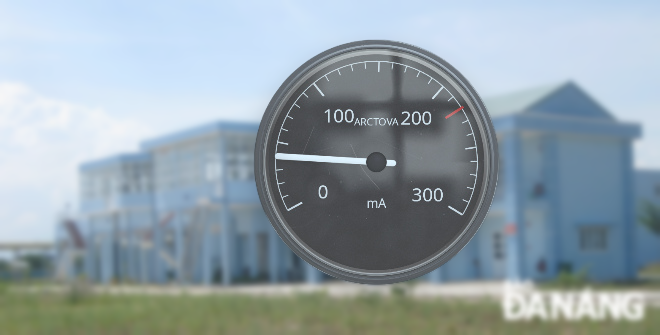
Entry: 40mA
